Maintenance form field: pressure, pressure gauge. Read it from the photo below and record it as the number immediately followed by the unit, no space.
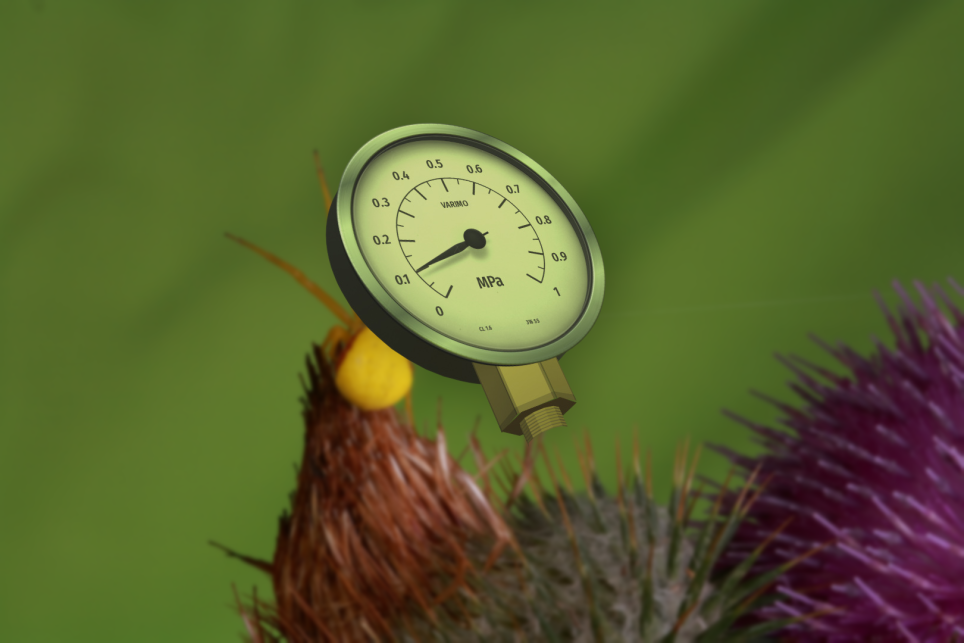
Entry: 0.1MPa
